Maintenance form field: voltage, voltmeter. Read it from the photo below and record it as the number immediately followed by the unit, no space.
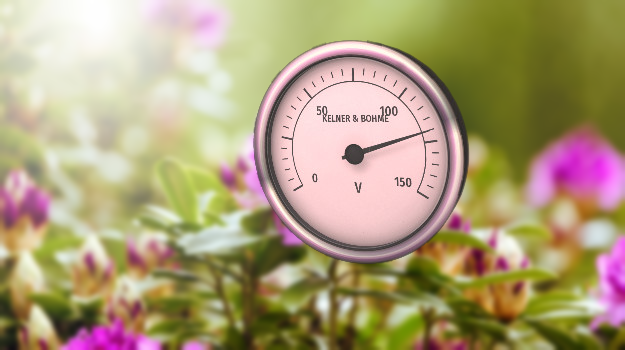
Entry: 120V
